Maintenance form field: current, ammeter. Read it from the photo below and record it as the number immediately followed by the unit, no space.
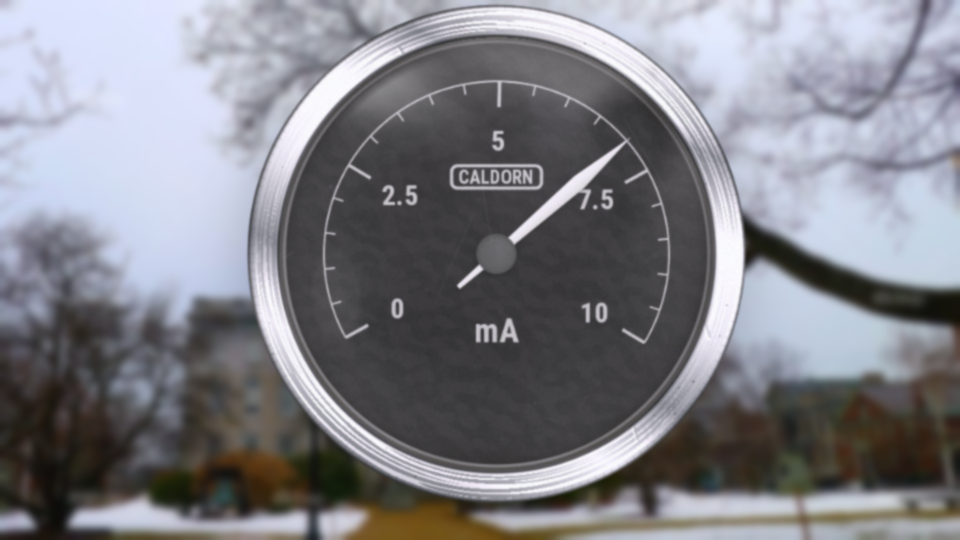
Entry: 7mA
